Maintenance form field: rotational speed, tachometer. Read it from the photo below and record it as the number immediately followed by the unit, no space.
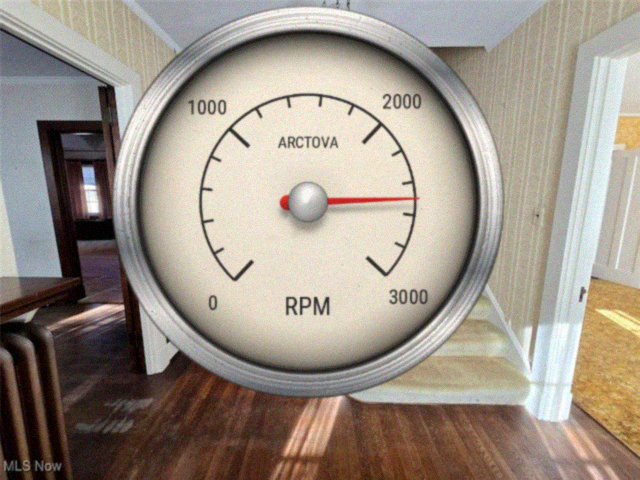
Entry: 2500rpm
